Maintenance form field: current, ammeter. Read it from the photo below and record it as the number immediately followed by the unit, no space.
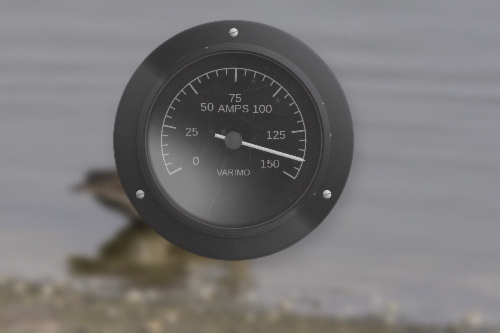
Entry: 140A
